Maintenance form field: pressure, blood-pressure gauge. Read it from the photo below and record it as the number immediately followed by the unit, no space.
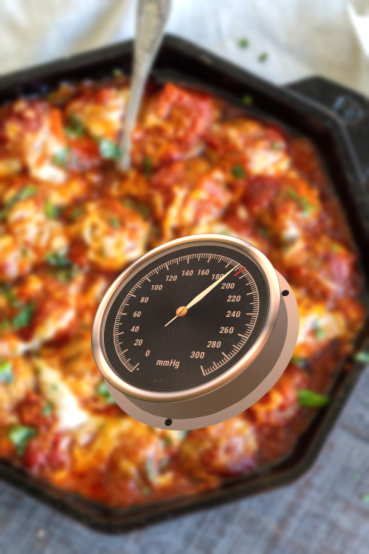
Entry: 190mmHg
